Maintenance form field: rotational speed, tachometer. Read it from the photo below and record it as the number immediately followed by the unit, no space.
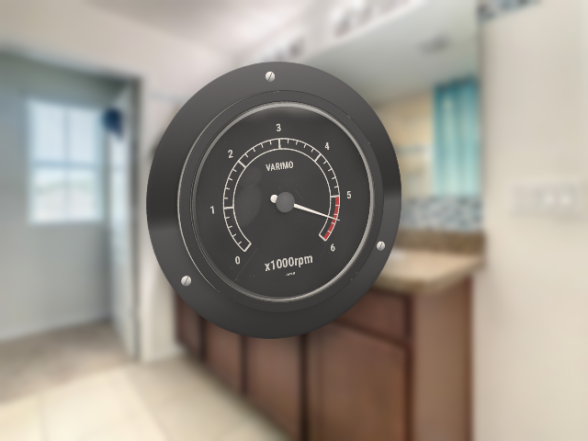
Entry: 5500rpm
